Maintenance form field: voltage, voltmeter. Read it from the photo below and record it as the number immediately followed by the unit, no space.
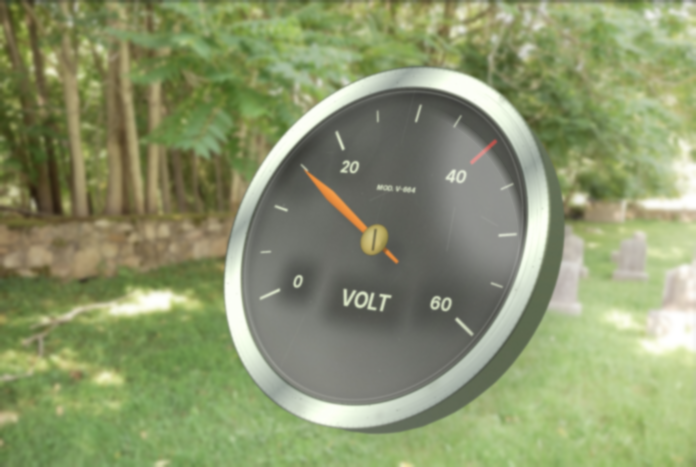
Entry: 15V
